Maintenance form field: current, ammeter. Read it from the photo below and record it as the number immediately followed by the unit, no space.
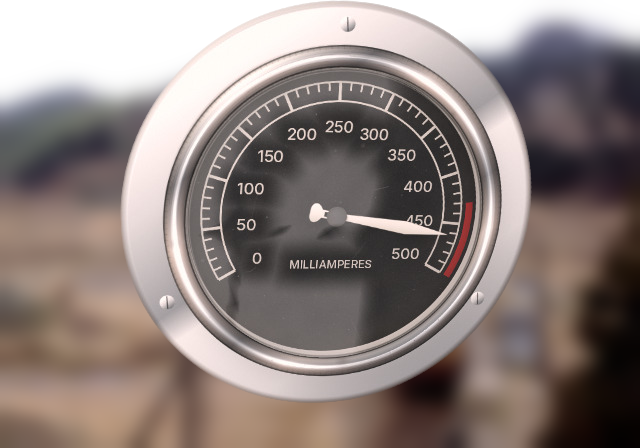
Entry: 460mA
